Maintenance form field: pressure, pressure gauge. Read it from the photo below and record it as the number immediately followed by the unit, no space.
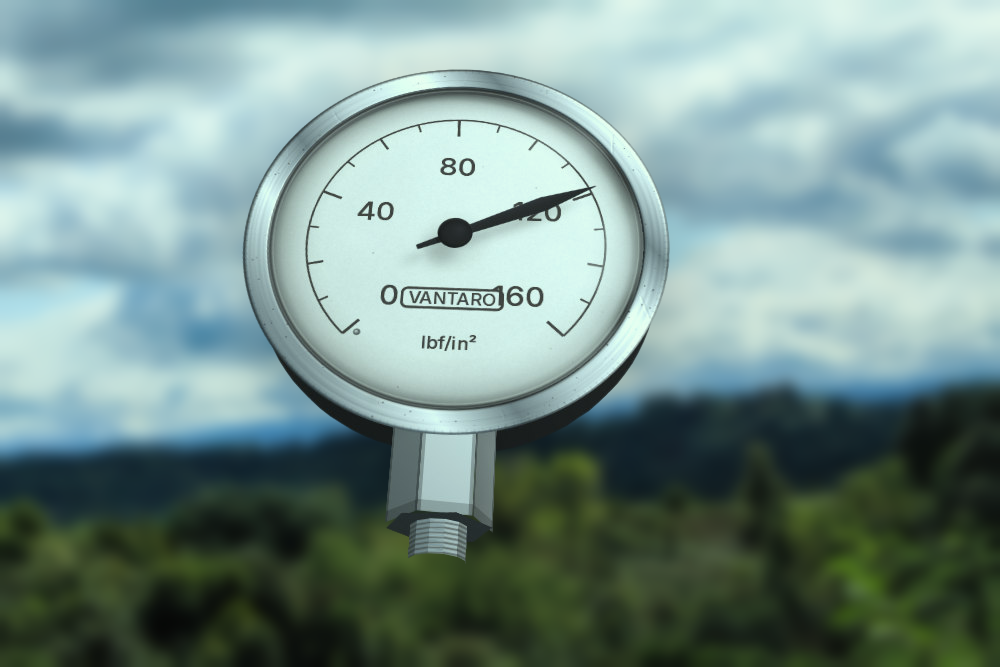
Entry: 120psi
